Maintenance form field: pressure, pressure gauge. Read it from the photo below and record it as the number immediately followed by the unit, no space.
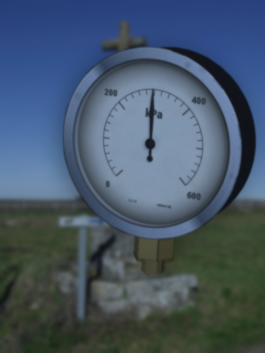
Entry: 300kPa
